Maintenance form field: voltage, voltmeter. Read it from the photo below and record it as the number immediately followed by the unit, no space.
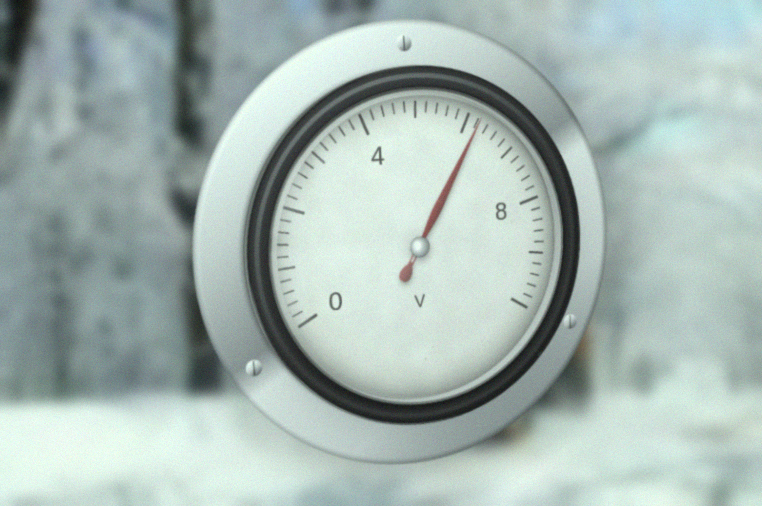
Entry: 6.2V
